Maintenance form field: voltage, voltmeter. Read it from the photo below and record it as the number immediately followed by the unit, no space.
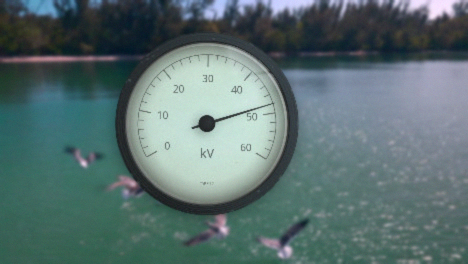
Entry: 48kV
